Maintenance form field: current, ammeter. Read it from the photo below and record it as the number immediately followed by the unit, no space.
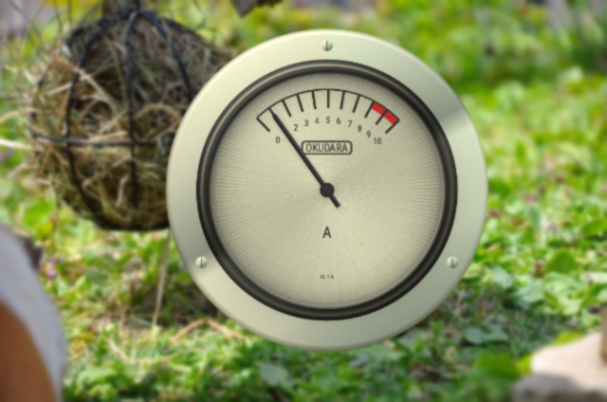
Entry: 1A
